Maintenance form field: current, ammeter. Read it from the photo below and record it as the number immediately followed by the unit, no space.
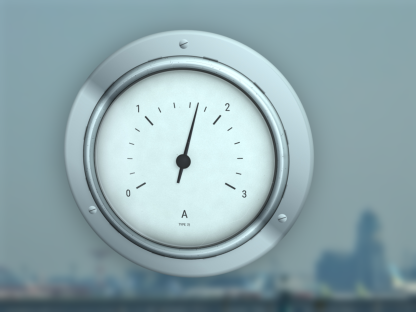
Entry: 1.7A
